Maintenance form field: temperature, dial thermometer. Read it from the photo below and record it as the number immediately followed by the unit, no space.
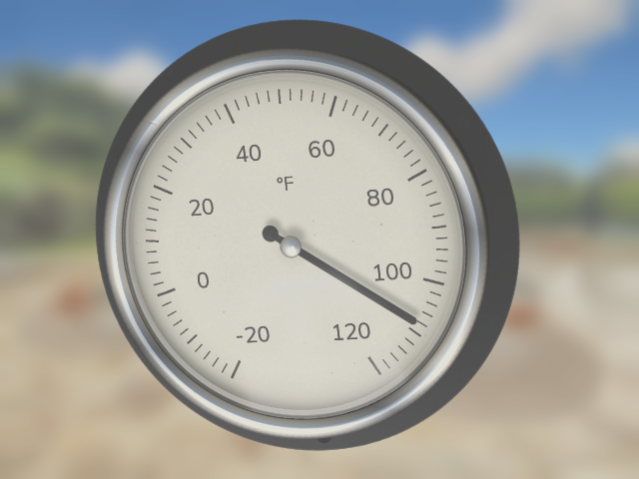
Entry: 108°F
